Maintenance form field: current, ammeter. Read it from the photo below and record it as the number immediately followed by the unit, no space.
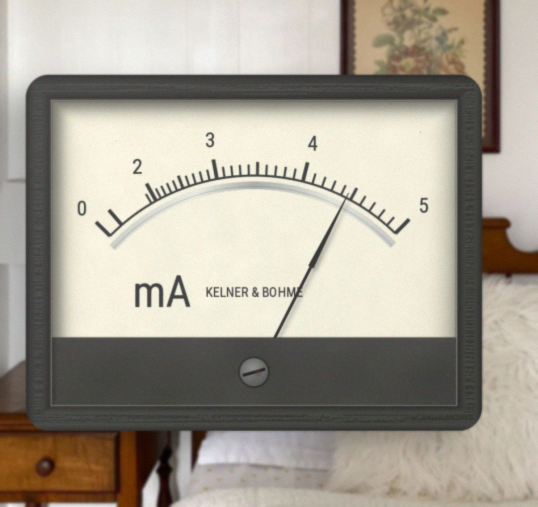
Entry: 4.45mA
